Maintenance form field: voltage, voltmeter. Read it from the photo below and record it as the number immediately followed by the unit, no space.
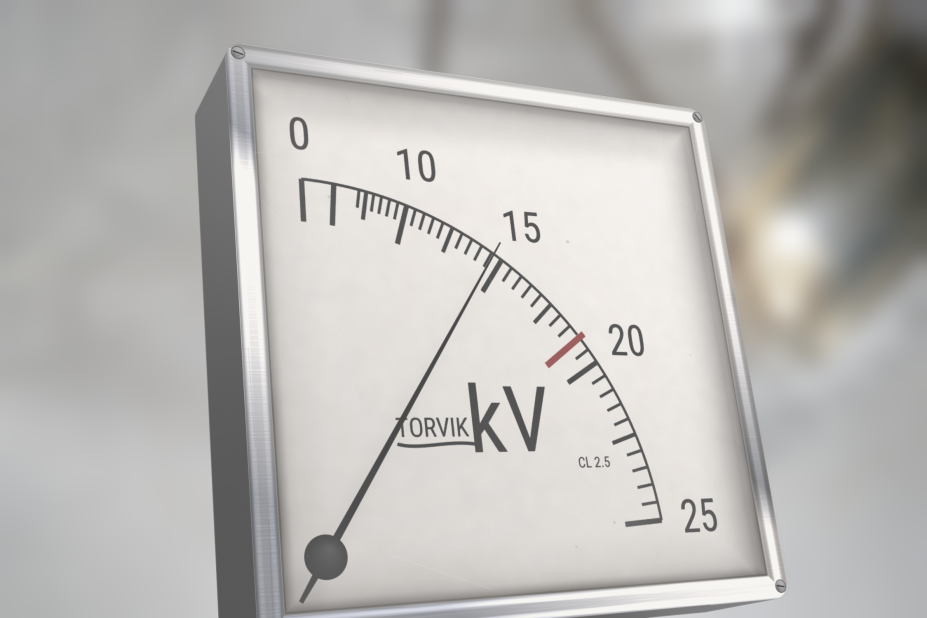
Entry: 14.5kV
